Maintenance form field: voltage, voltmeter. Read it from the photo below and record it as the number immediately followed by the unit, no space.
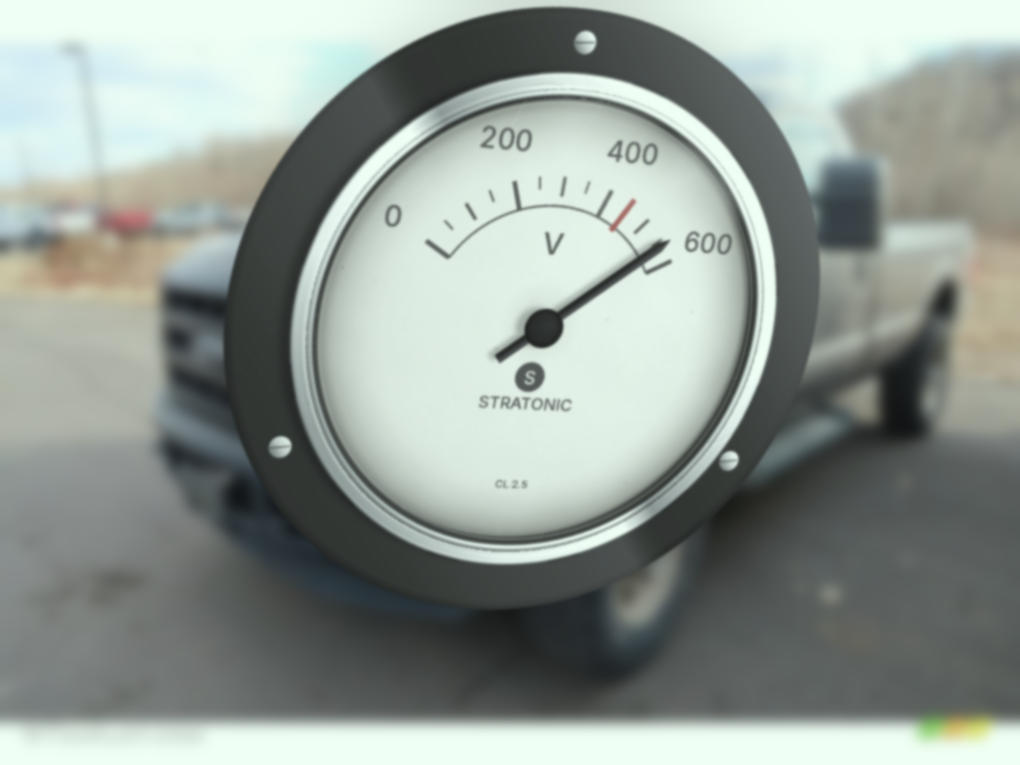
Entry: 550V
